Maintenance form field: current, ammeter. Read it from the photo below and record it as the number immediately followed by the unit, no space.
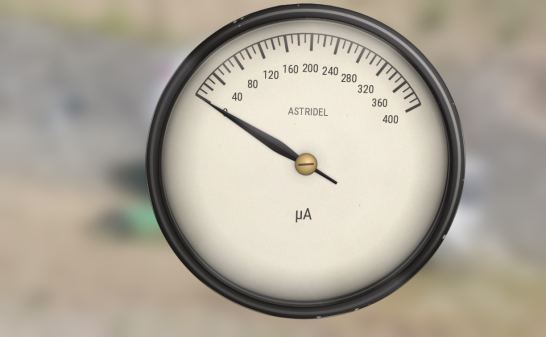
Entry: 0µA
